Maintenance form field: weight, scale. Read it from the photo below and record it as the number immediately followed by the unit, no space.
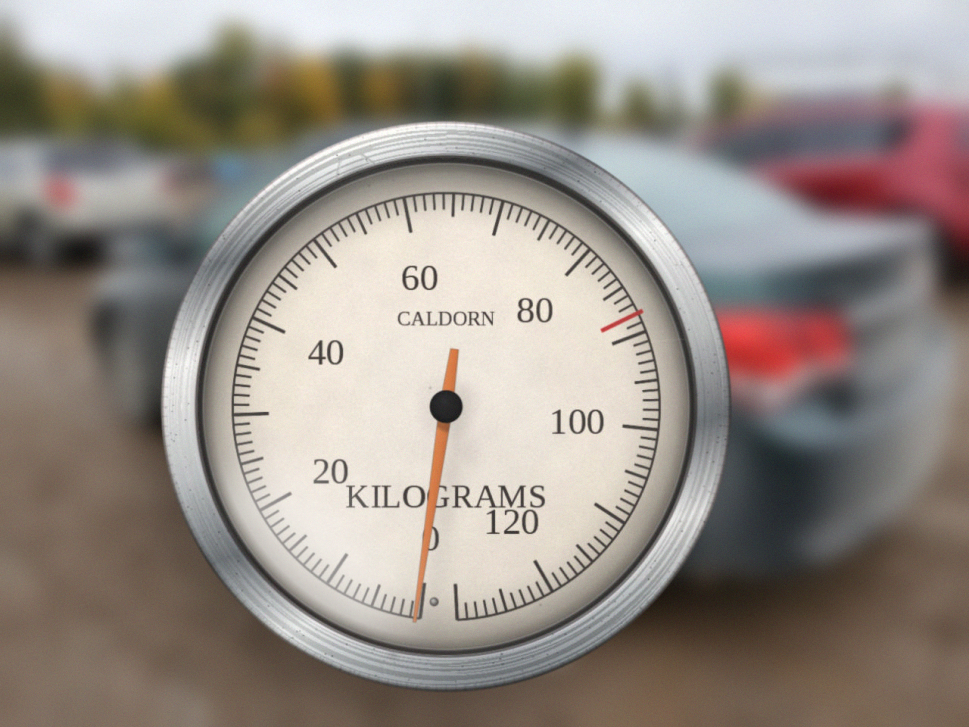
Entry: 0.5kg
